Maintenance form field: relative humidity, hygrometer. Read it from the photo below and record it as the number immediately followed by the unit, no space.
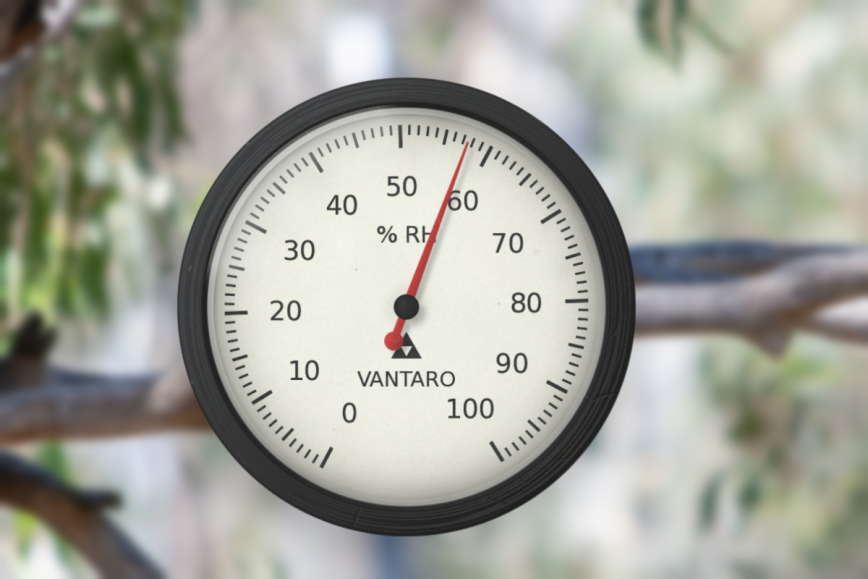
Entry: 57.5%
